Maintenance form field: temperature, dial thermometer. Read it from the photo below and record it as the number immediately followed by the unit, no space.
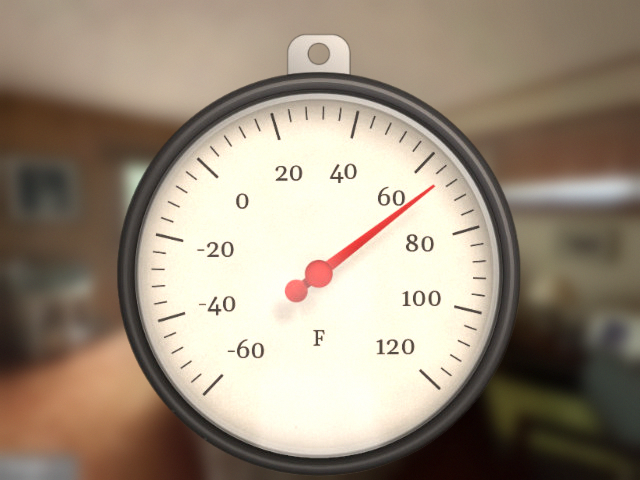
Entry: 66°F
